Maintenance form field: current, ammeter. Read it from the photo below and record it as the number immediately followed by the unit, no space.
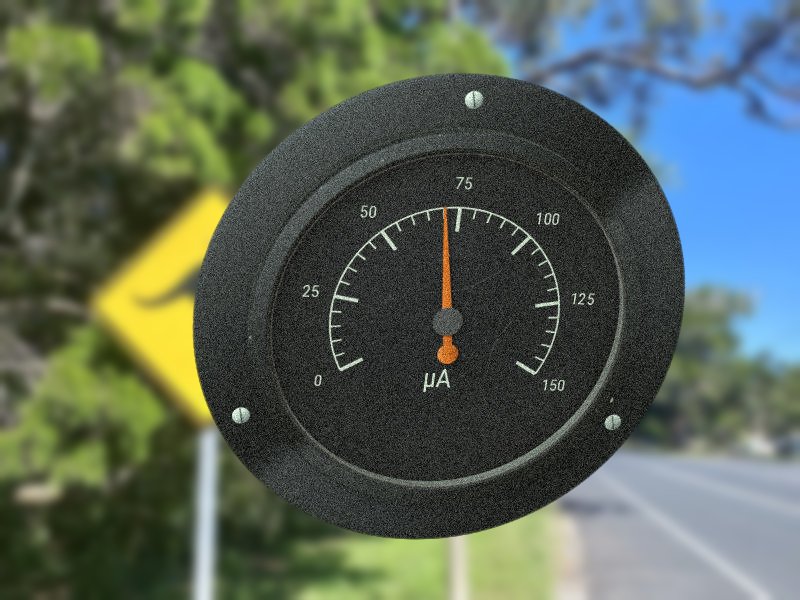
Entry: 70µA
